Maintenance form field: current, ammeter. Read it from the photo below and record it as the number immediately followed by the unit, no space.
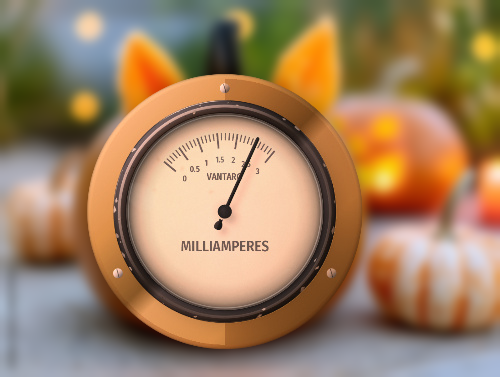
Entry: 2.5mA
